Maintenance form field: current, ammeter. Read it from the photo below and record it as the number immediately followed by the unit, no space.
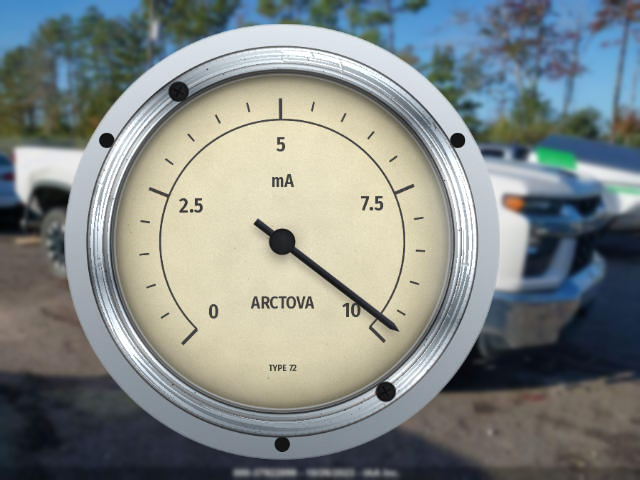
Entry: 9.75mA
